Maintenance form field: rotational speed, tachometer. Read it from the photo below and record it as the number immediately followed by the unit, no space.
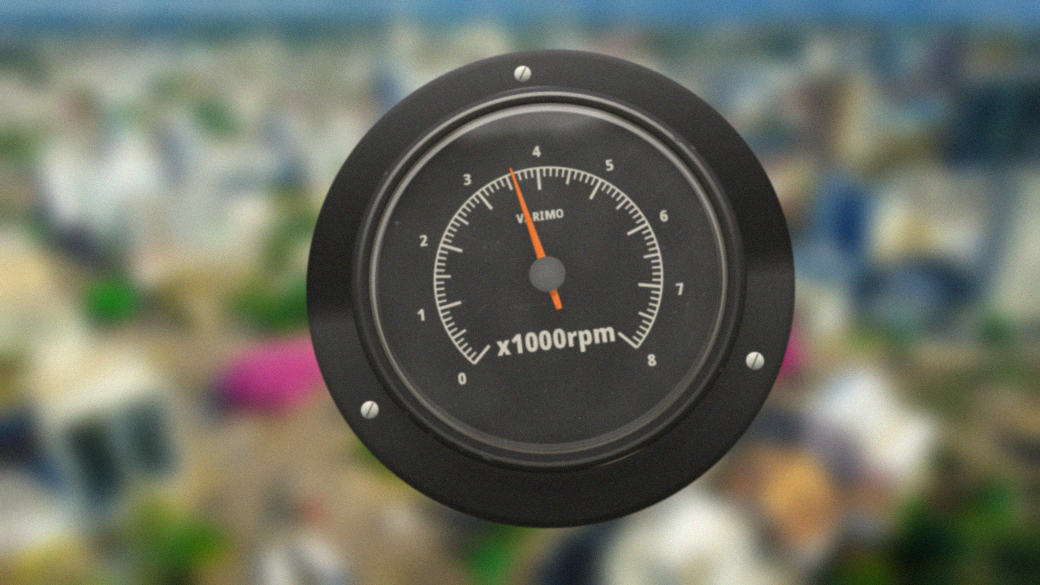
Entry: 3600rpm
